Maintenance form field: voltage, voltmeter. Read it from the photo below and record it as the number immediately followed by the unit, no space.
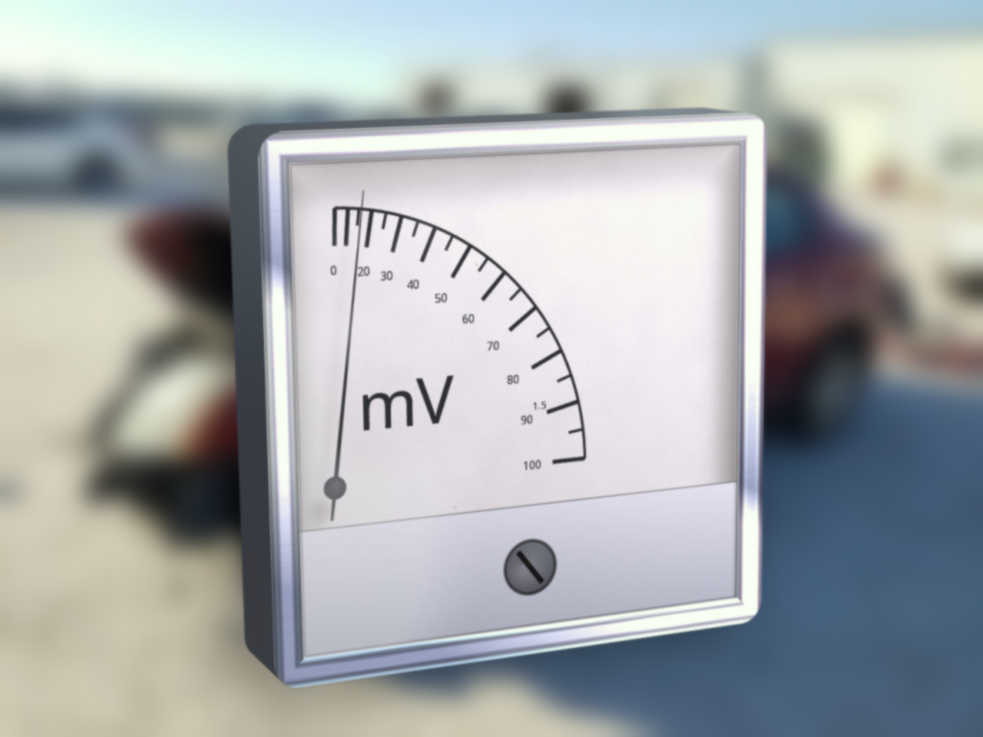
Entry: 15mV
